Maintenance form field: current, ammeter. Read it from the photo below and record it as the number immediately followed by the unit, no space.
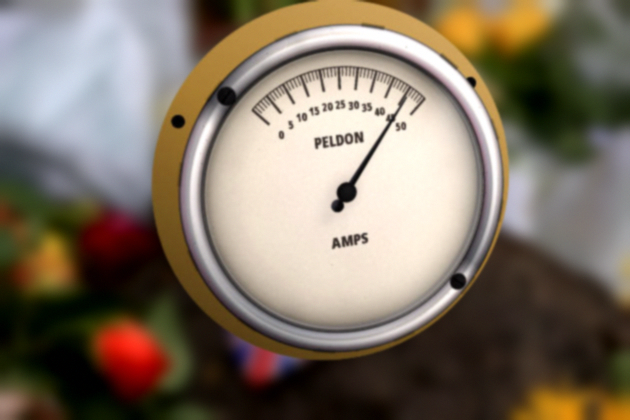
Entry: 45A
